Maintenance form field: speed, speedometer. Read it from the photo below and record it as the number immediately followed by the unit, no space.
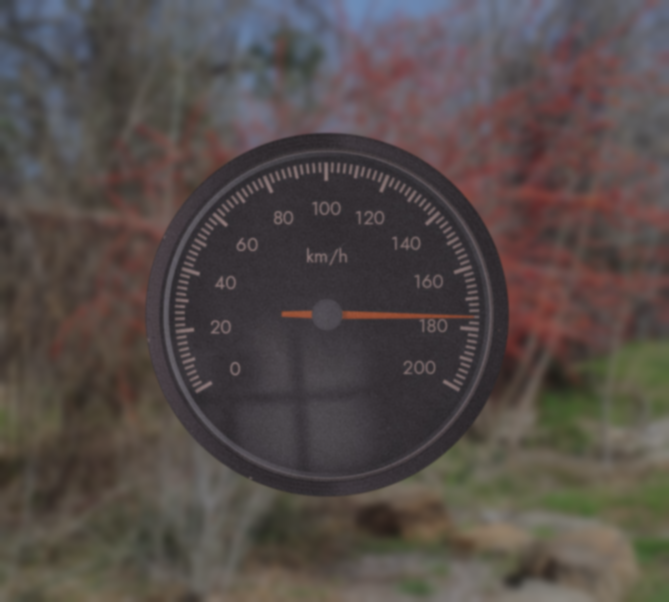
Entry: 176km/h
